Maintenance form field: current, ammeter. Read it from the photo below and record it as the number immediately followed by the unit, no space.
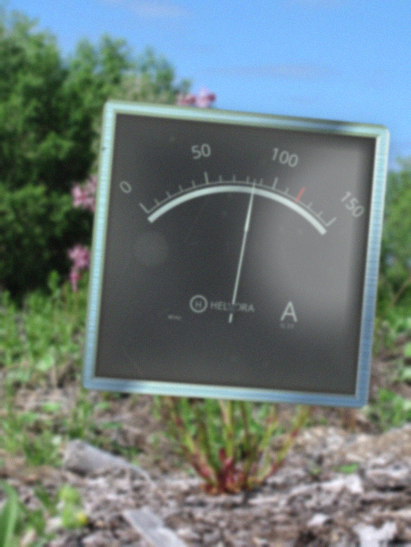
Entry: 85A
